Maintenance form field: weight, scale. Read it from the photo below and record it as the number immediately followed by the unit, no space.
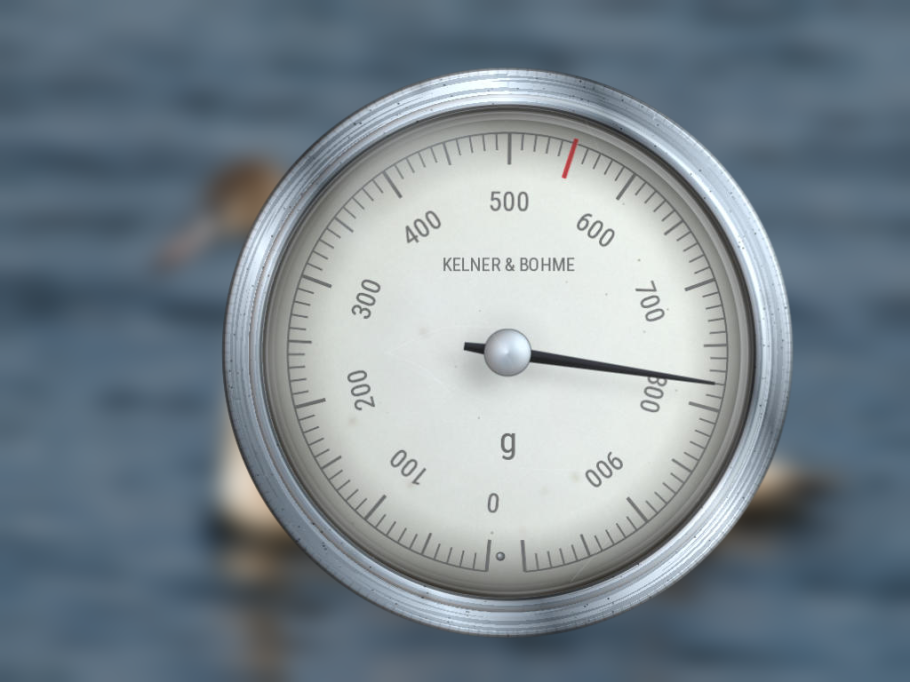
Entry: 780g
